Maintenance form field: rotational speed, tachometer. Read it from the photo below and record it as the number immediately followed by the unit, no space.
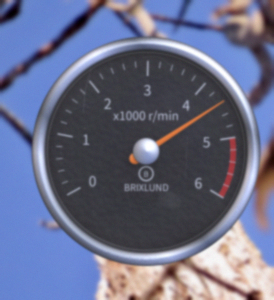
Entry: 4400rpm
